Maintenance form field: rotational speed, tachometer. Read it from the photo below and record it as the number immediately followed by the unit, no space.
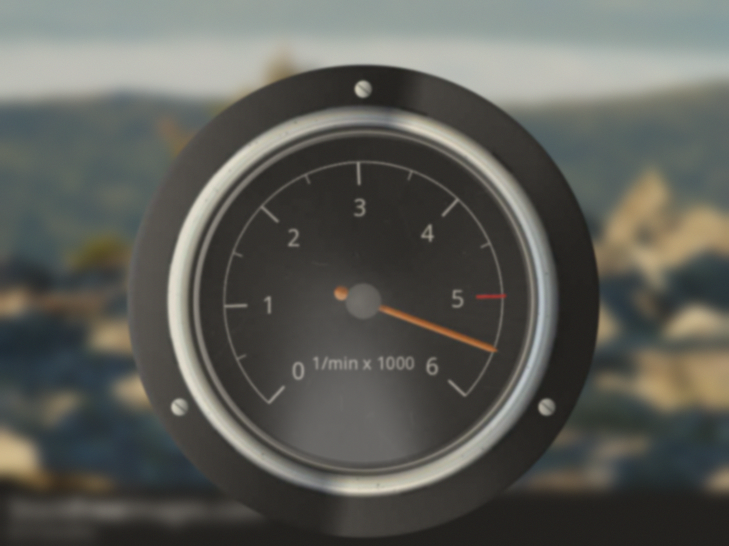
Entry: 5500rpm
